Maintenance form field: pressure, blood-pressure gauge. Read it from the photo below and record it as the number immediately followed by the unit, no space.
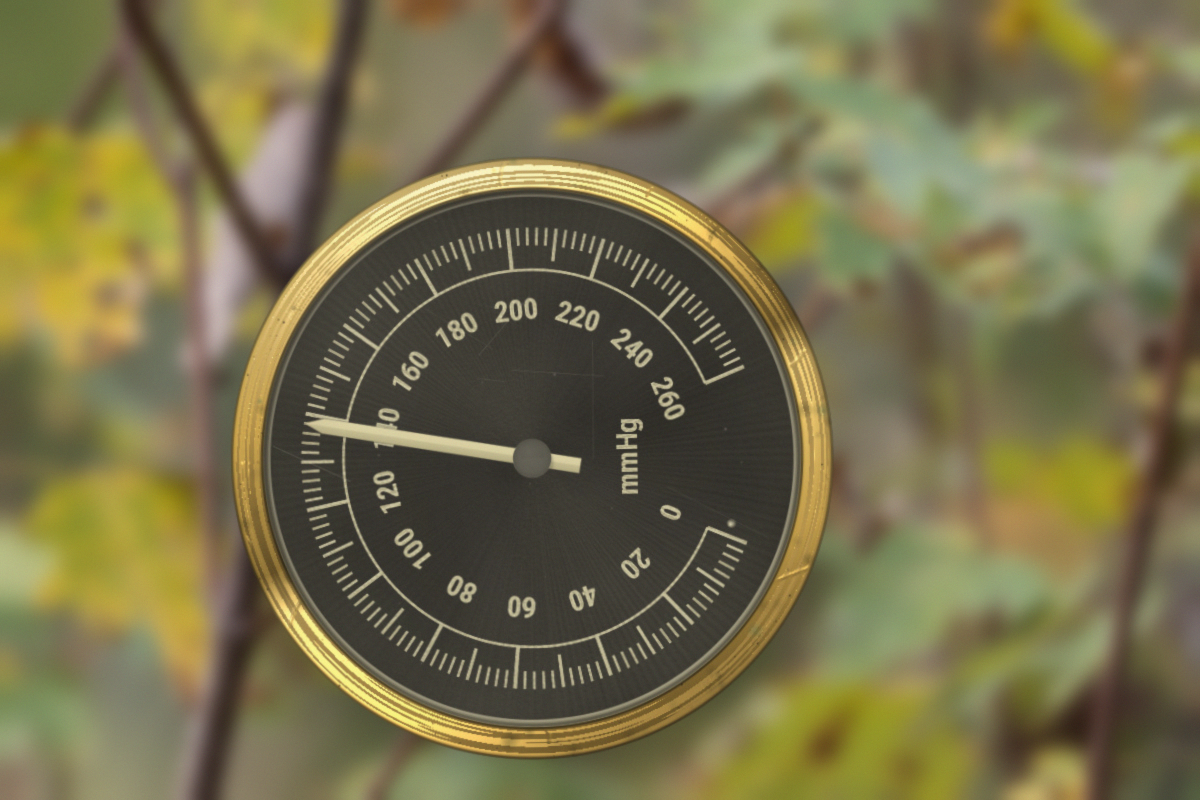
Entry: 138mmHg
